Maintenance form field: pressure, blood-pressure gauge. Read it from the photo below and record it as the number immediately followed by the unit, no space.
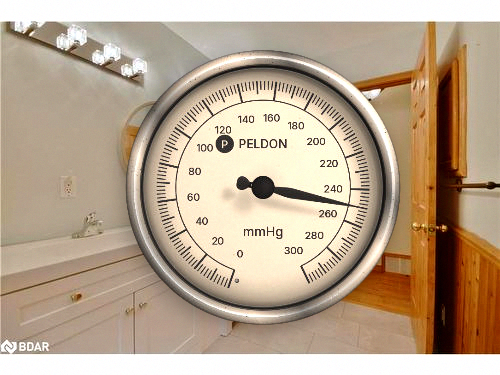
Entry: 250mmHg
